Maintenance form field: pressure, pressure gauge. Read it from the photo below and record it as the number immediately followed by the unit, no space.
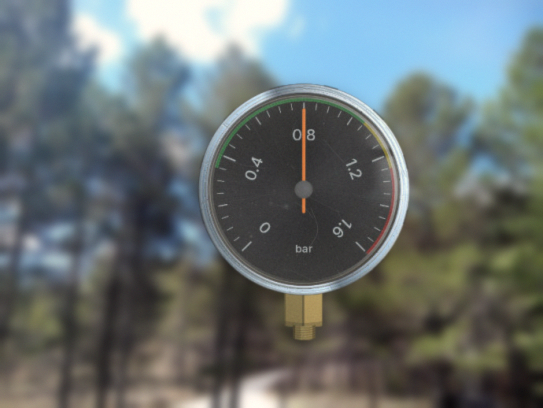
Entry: 0.8bar
